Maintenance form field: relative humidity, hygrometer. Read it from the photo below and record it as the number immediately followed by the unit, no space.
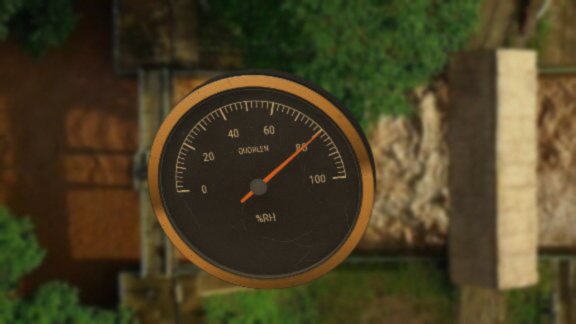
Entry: 80%
